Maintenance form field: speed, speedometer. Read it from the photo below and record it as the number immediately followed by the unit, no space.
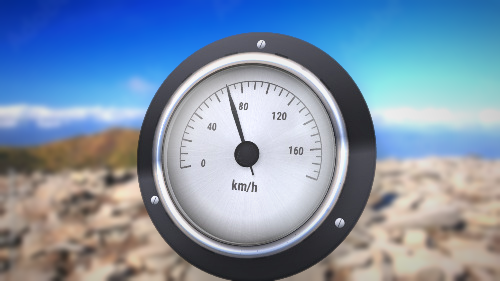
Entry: 70km/h
